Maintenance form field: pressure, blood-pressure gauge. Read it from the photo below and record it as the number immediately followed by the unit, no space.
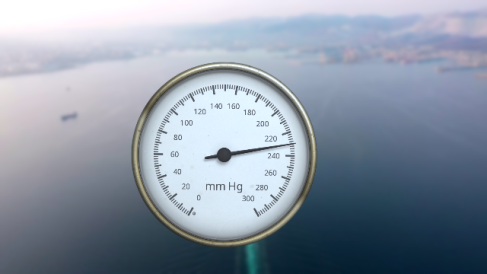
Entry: 230mmHg
